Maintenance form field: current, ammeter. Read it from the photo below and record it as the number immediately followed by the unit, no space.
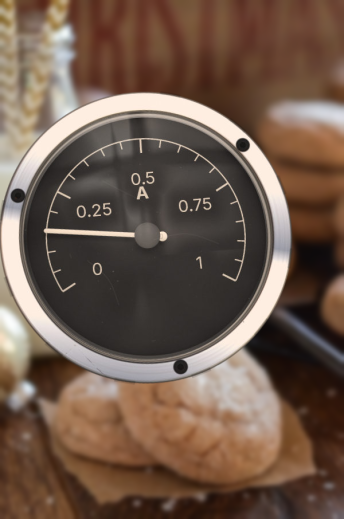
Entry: 0.15A
